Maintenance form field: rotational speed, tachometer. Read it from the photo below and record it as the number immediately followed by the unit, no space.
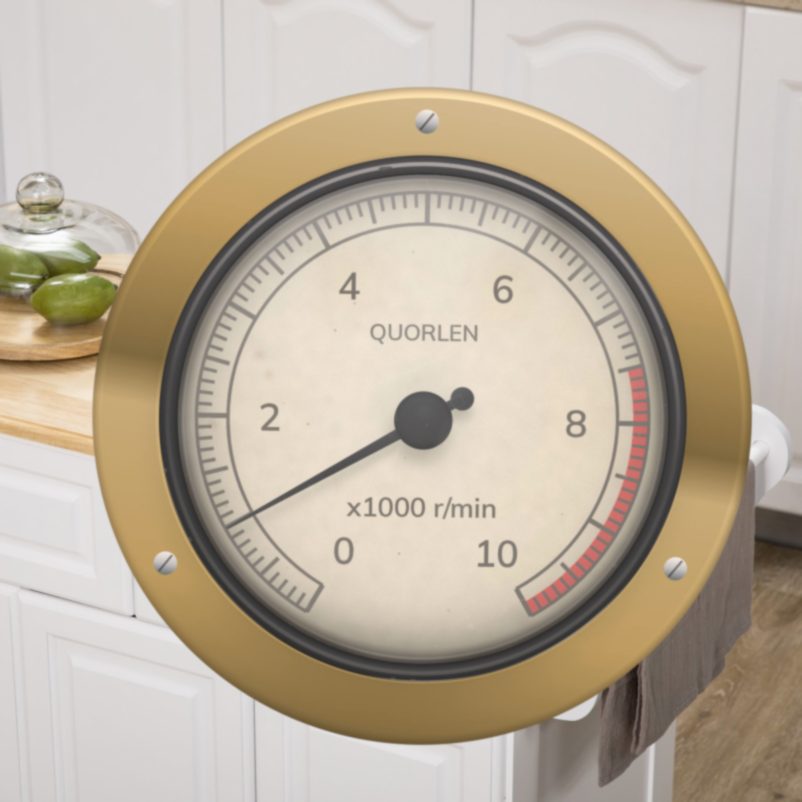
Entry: 1000rpm
